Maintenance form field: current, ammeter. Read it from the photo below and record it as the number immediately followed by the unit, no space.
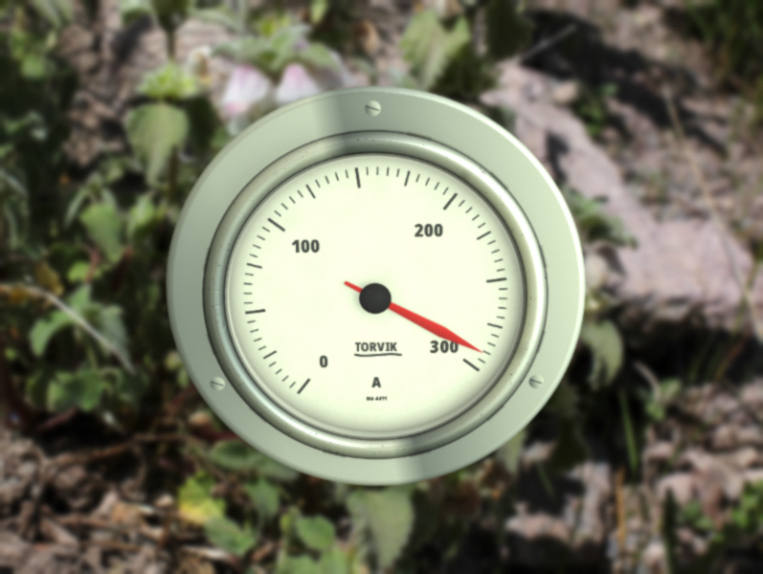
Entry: 290A
